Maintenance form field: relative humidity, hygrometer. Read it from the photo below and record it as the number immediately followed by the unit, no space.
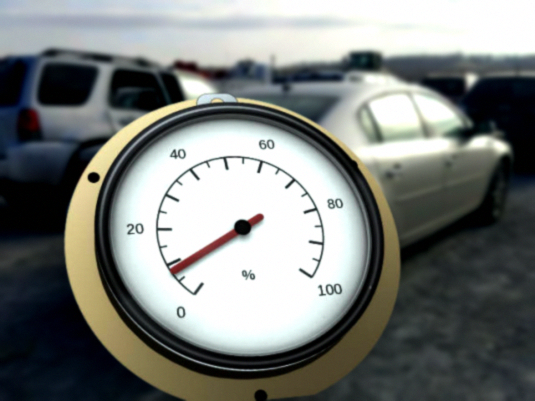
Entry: 7.5%
